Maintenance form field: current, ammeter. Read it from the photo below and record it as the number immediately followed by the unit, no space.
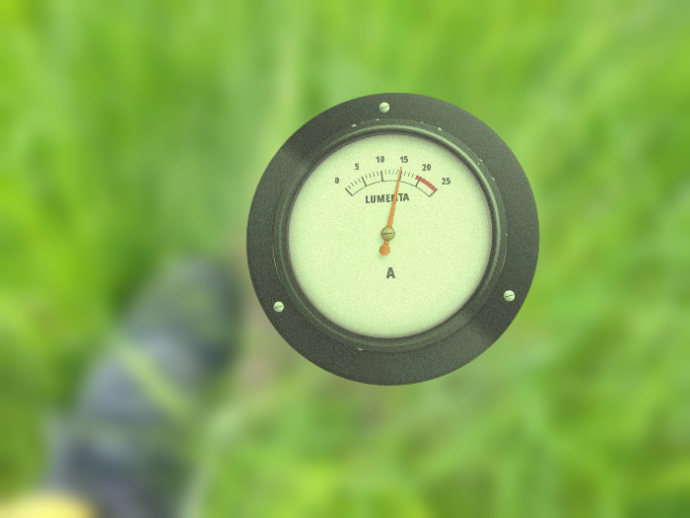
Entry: 15A
